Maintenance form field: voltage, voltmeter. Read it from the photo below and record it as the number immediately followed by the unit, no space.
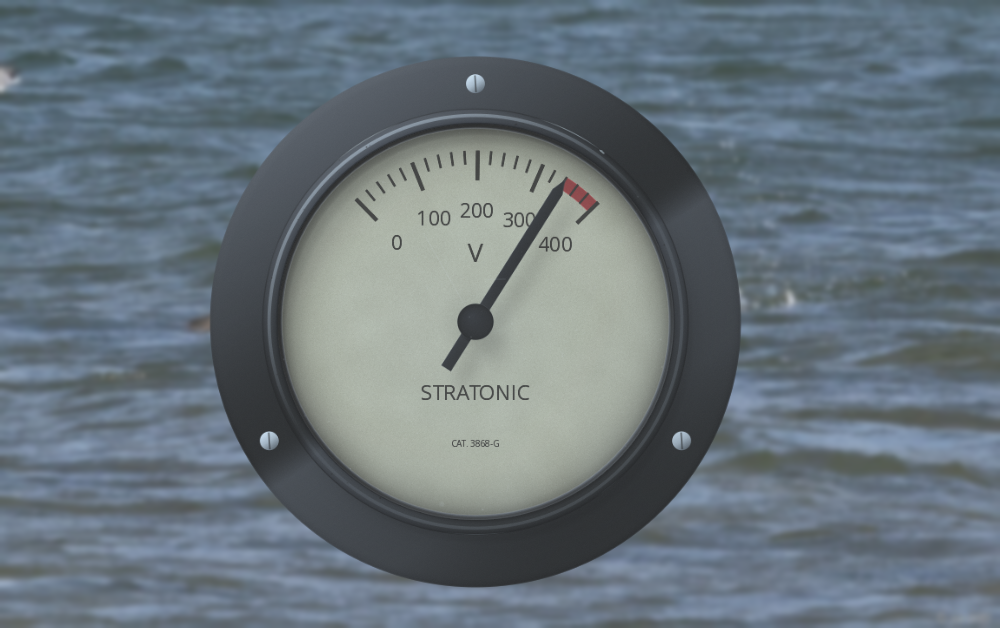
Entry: 340V
